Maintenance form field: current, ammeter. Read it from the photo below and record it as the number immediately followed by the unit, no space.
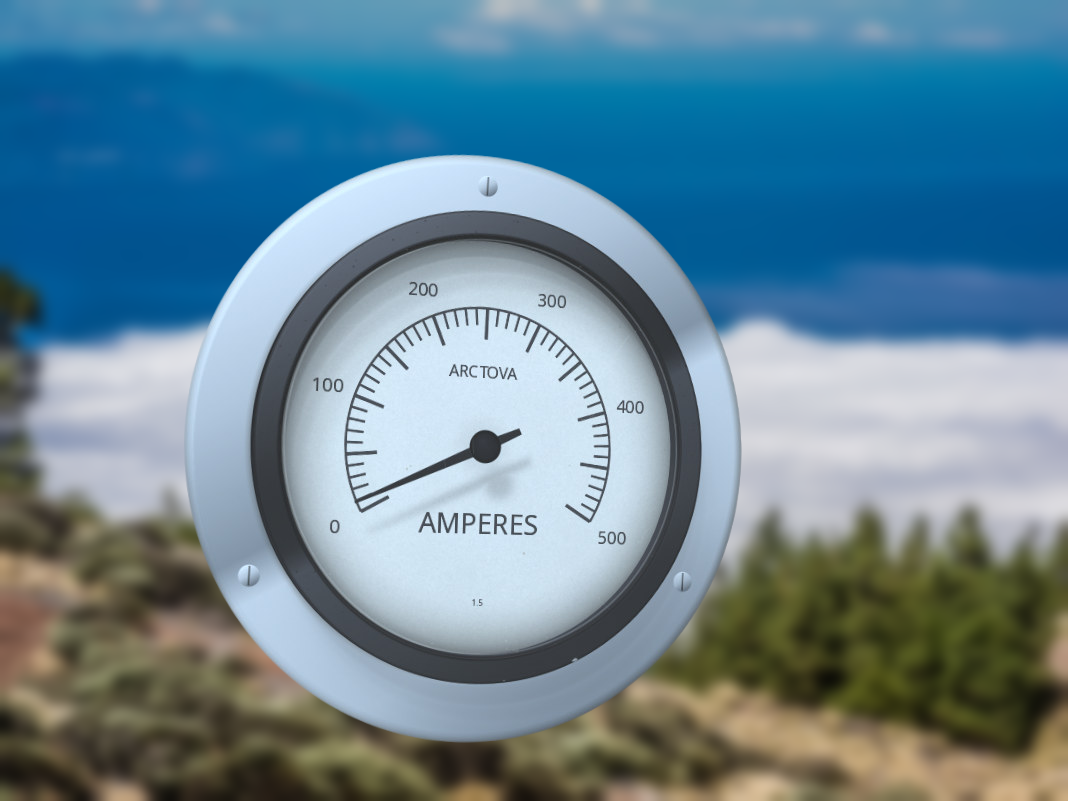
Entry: 10A
